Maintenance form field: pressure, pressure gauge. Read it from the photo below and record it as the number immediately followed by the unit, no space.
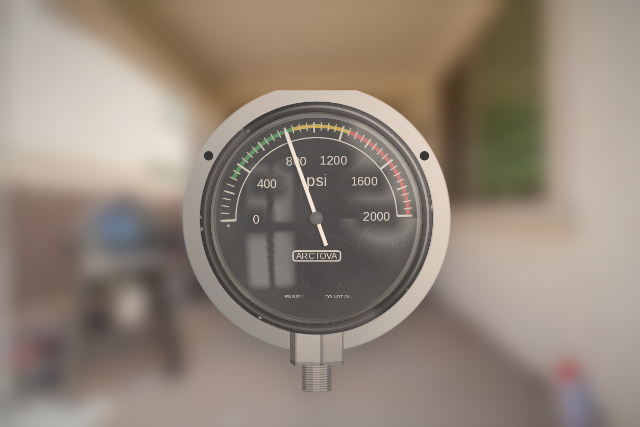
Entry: 800psi
